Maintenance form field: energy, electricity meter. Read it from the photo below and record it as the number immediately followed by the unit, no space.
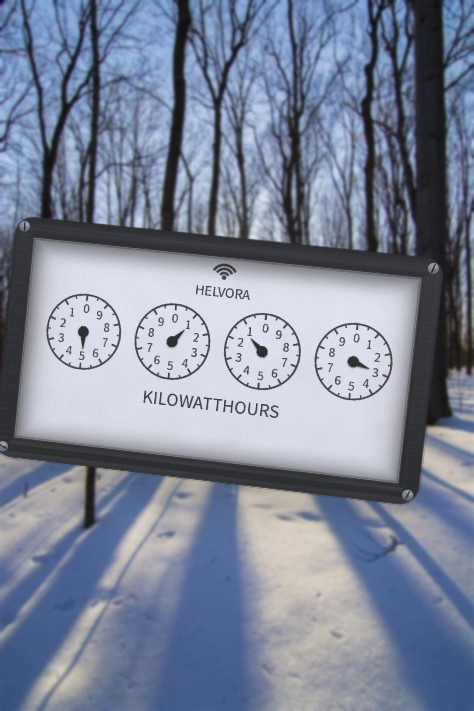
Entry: 5113kWh
